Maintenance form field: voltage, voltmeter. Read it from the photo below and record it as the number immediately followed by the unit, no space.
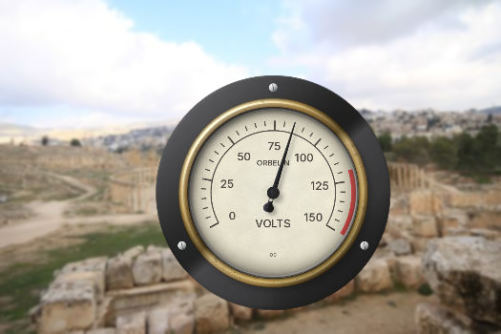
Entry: 85V
